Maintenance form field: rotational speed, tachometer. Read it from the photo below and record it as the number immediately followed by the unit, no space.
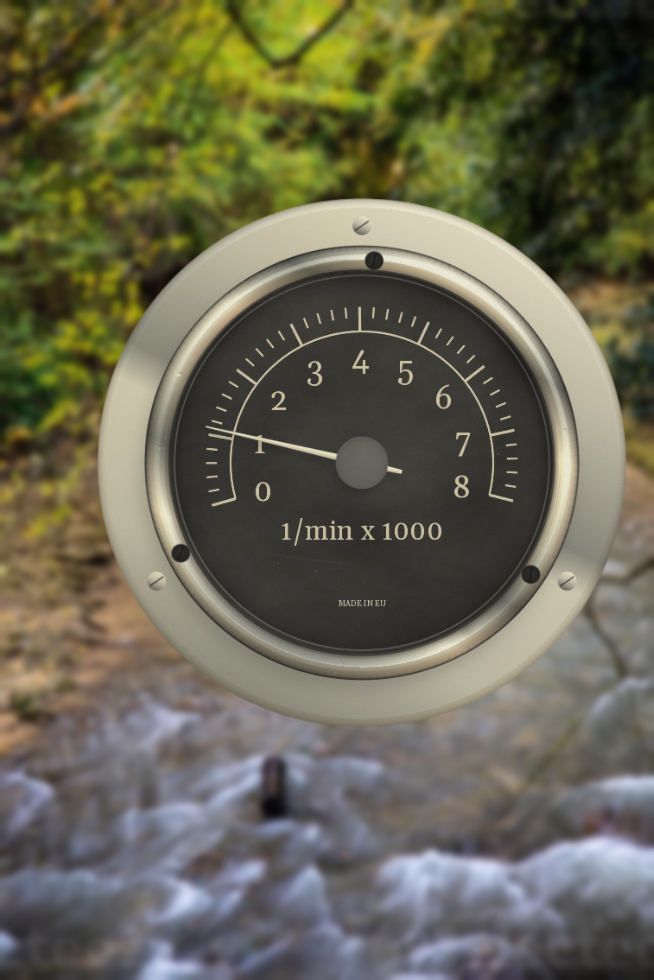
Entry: 1100rpm
